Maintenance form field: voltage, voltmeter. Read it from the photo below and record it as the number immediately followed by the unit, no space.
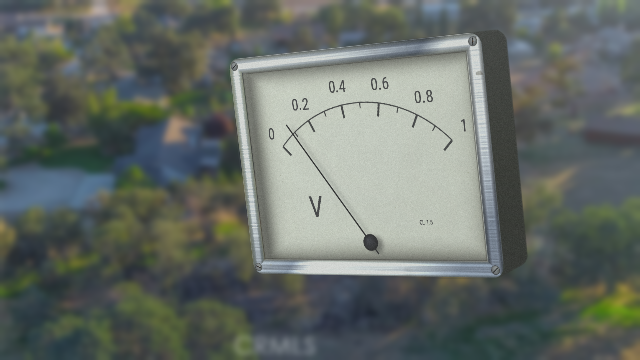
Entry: 0.1V
